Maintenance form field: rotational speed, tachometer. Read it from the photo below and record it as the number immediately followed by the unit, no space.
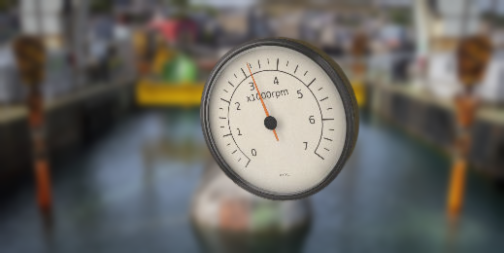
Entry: 3250rpm
